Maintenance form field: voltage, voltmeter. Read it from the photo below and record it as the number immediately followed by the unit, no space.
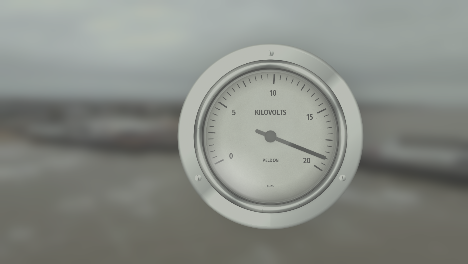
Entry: 19kV
